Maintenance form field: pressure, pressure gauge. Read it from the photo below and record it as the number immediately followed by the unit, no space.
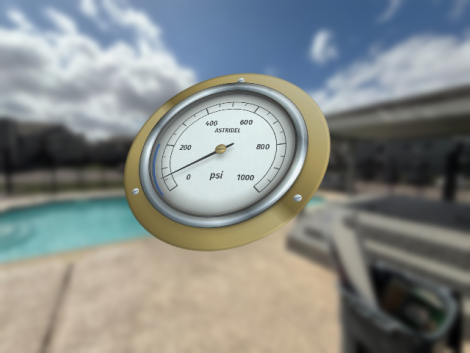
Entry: 50psi
